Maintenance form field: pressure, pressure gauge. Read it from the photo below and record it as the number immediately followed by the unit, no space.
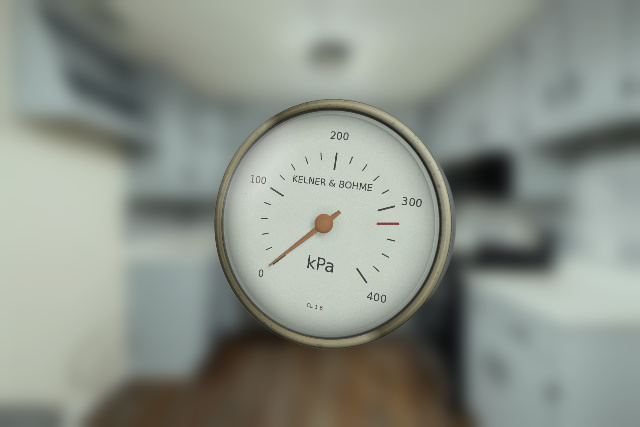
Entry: 0kPa
